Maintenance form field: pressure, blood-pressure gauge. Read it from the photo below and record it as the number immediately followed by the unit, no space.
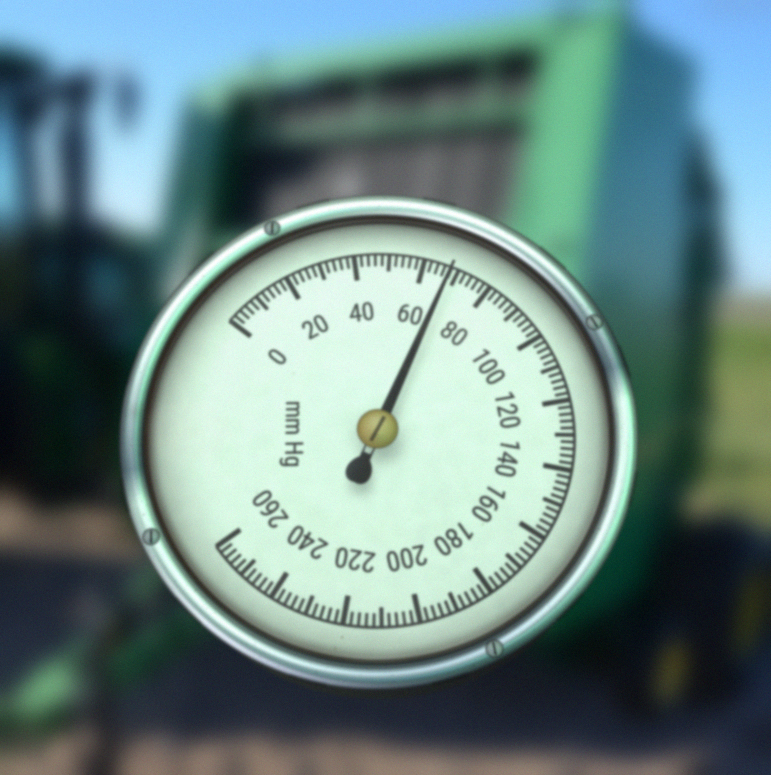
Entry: 68mmHg
